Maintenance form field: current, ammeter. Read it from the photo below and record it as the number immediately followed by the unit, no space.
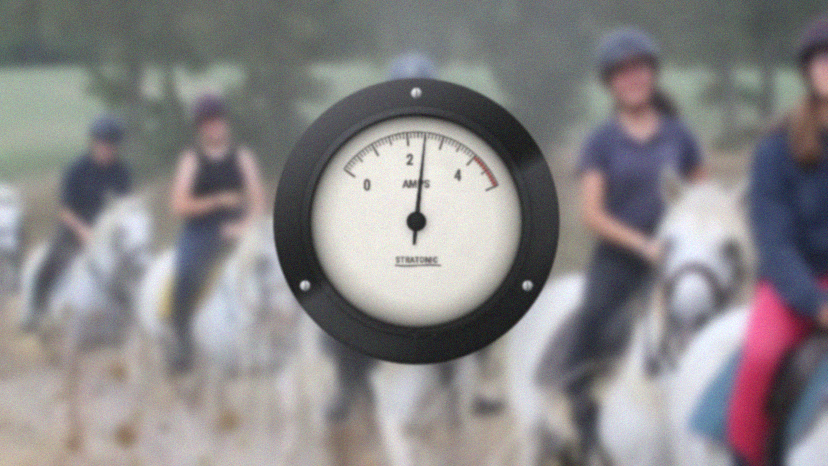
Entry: 2.5A
